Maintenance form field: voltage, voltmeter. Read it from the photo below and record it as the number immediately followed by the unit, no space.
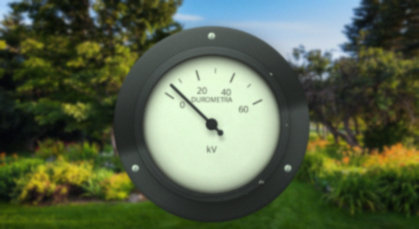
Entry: 5kV
